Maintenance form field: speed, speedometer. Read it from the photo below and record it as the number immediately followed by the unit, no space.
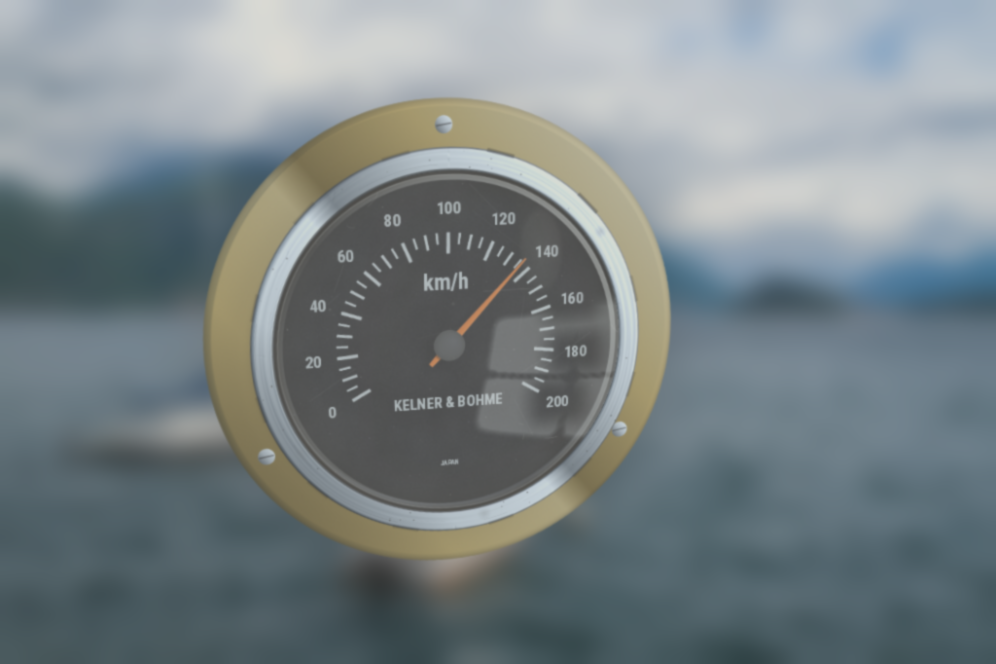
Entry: 135km/h
